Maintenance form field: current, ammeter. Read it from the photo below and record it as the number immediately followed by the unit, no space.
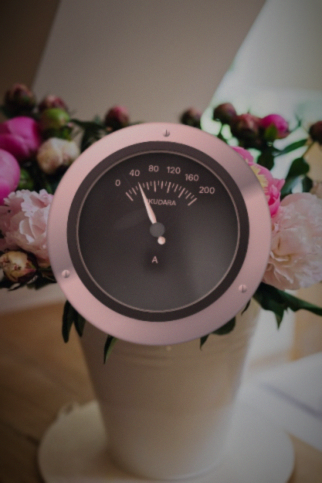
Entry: 40A
